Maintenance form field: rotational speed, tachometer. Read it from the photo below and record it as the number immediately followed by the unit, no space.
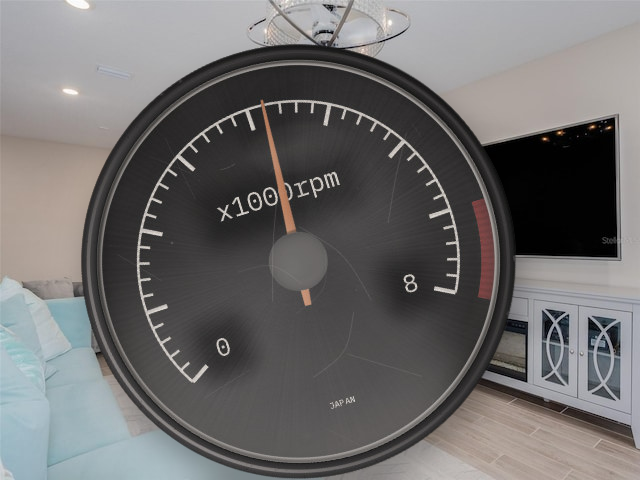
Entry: 4200rpm
